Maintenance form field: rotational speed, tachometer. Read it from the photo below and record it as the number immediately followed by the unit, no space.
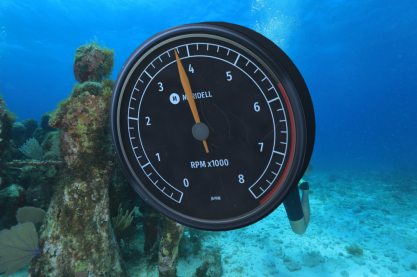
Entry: 3800rpm
